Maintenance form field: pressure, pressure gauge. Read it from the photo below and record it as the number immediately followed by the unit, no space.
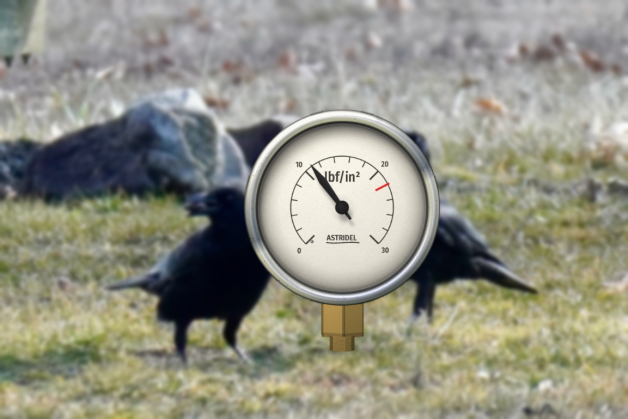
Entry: 11psi
